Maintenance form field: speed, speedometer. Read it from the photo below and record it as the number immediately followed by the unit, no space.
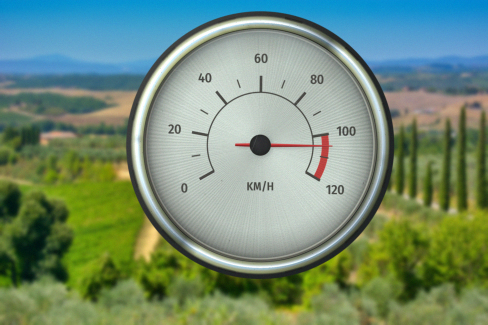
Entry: 105km/h
